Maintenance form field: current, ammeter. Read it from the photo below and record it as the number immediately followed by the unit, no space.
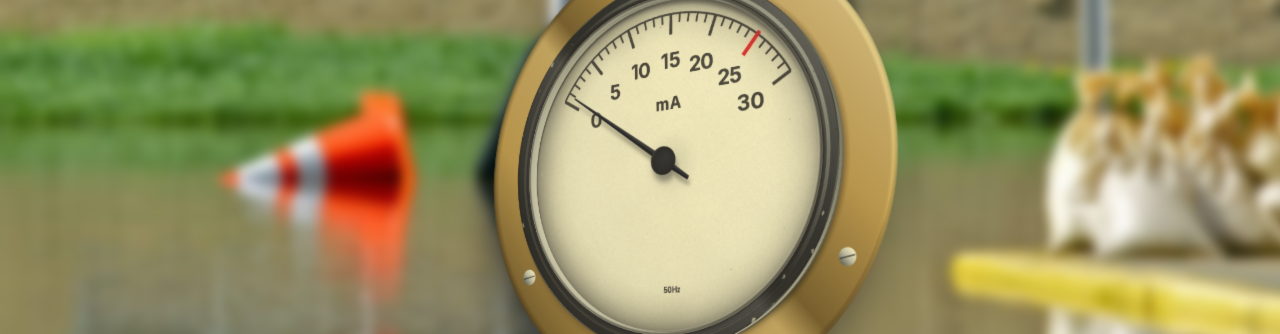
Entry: 1mA
